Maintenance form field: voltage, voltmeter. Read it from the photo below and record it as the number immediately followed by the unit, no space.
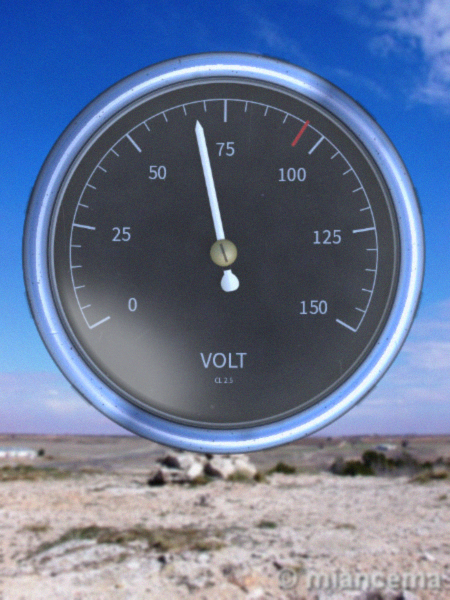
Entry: 67.5V
